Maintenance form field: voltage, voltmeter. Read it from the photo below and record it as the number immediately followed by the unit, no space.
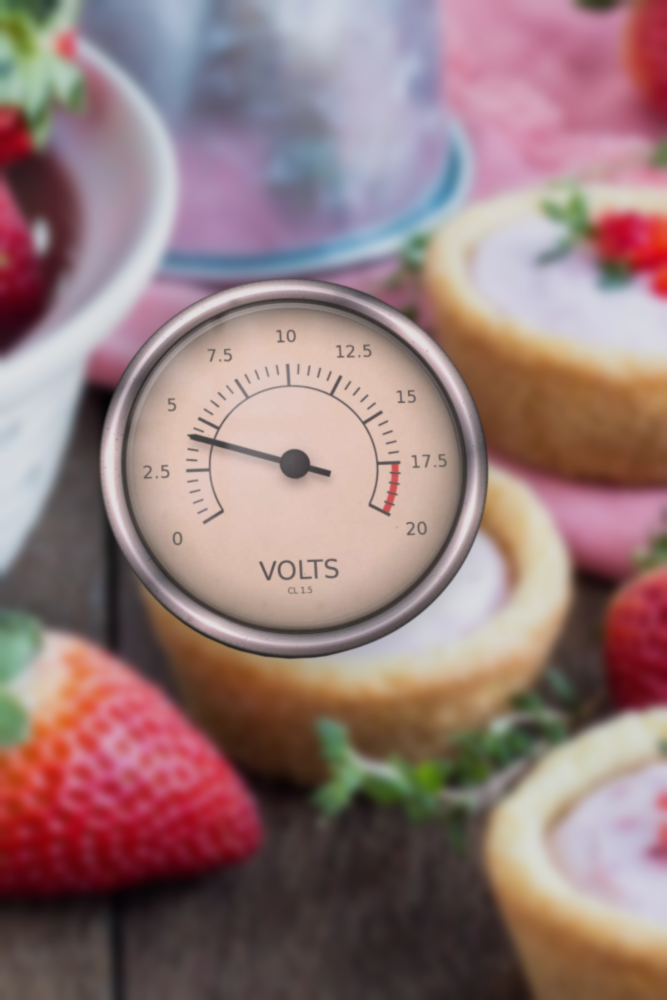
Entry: 4V
